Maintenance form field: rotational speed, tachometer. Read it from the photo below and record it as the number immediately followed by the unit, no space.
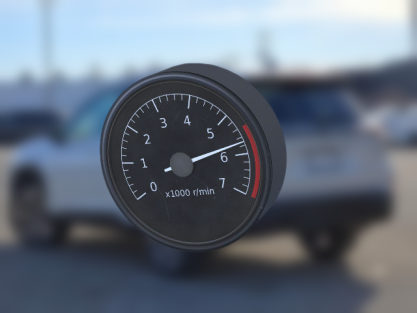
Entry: 5700rpm
